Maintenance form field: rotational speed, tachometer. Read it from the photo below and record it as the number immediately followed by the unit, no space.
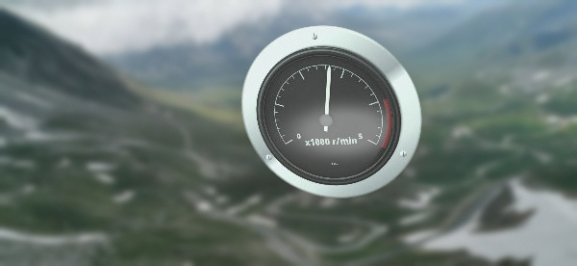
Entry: 2700rpm
